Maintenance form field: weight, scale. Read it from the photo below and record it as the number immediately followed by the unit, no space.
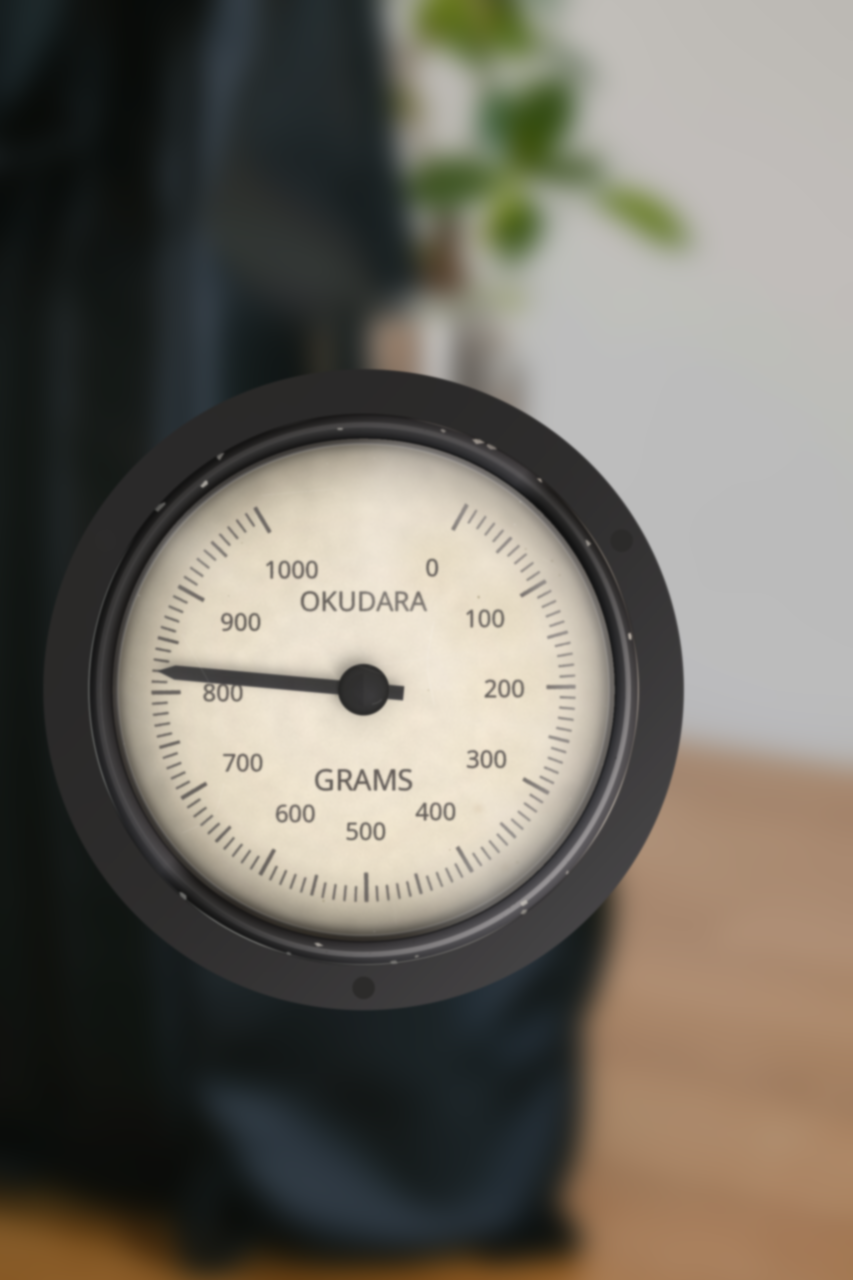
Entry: 820g
